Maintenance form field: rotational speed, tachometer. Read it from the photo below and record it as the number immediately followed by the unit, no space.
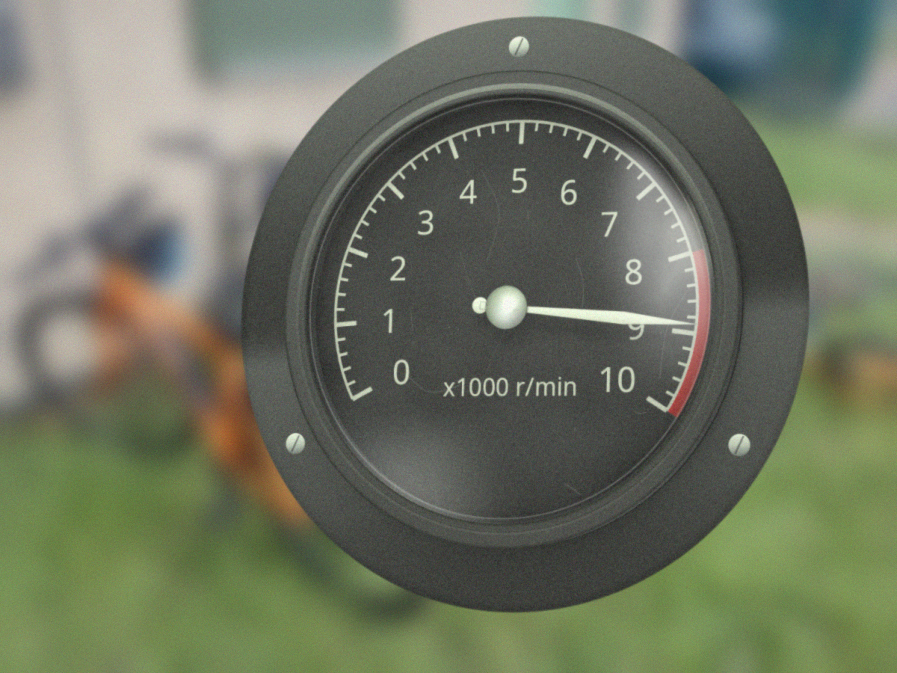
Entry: 8900rpm
